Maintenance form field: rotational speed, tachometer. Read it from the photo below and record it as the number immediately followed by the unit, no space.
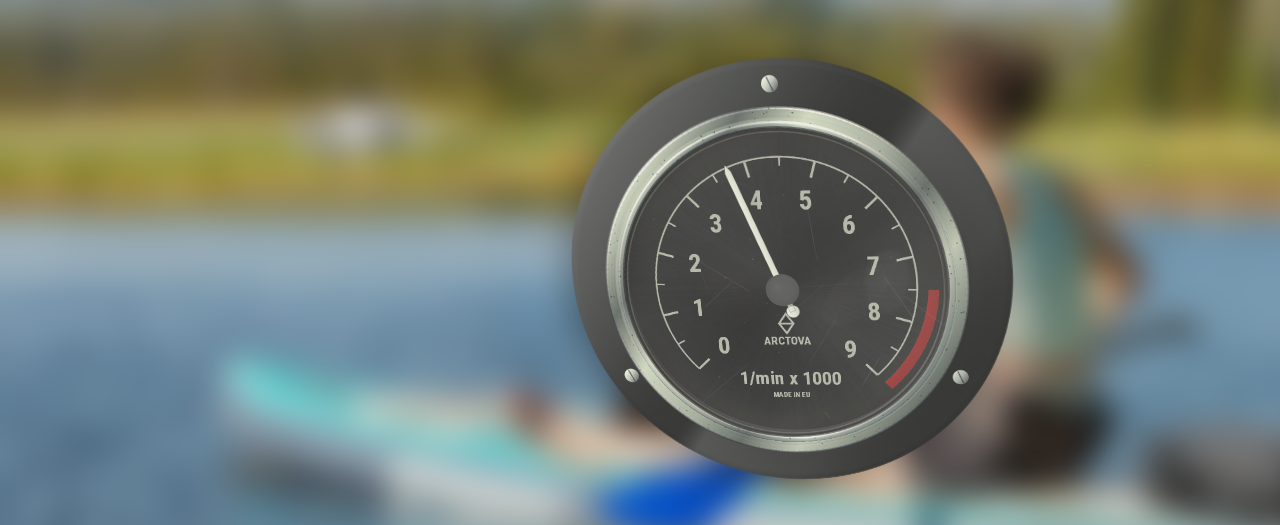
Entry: 3750rpm
